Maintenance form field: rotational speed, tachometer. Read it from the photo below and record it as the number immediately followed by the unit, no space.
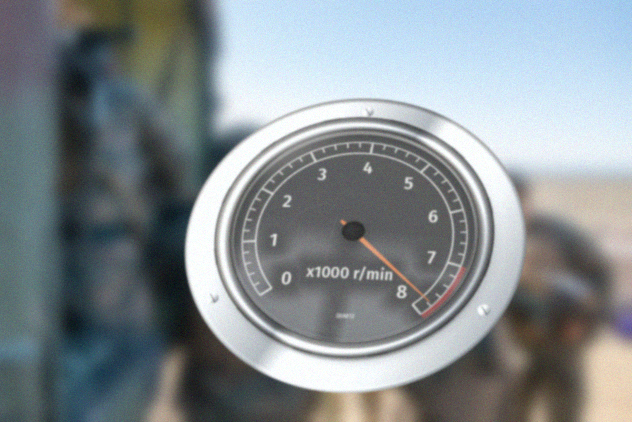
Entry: 7800rpm
